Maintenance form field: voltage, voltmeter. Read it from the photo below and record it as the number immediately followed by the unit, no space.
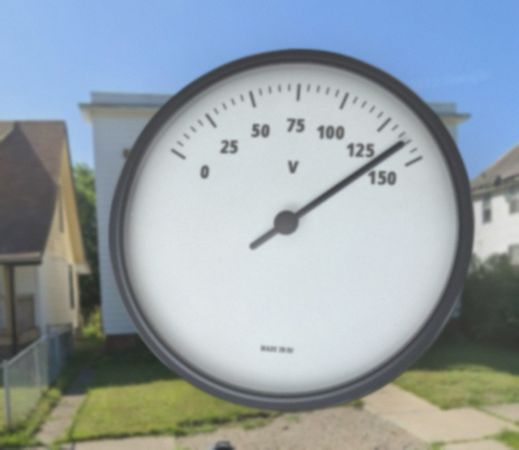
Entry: 140V
